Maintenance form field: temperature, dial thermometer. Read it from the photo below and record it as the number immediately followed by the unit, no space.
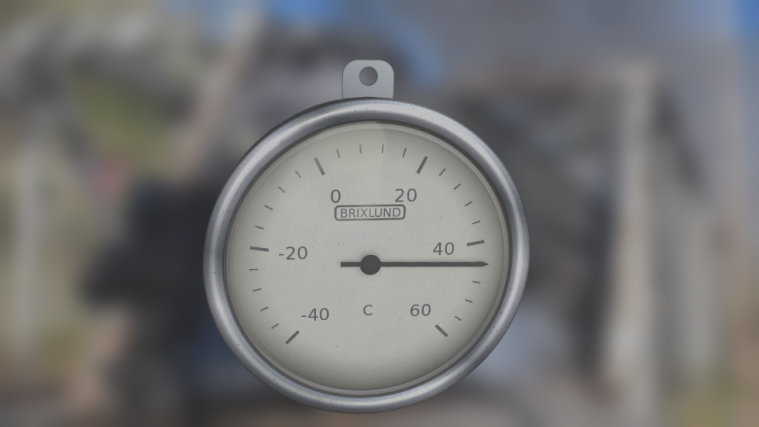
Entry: 44°C
